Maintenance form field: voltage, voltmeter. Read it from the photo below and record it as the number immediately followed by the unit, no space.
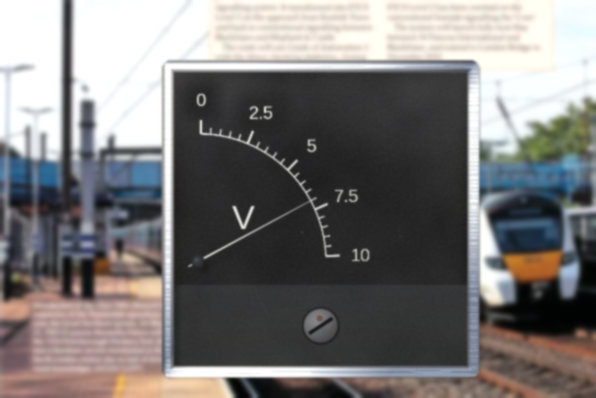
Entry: 7V
